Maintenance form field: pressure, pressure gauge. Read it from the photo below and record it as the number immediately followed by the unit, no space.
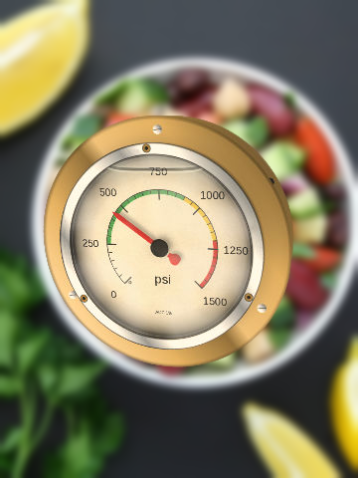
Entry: 450psi
